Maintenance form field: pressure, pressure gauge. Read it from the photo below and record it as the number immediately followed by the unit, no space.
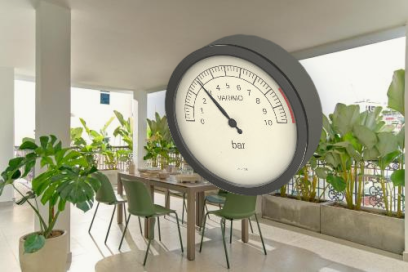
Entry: 3bar
